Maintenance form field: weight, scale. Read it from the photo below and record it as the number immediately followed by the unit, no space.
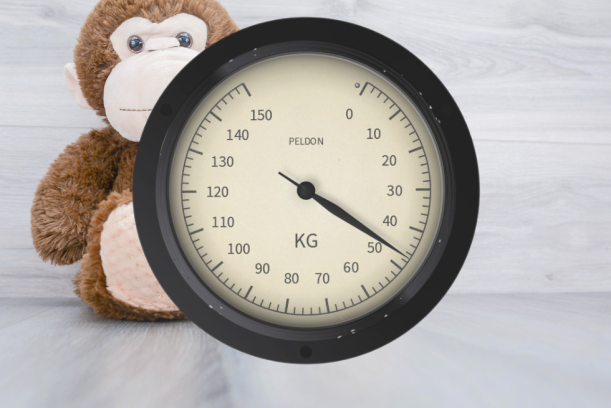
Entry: 47kg
